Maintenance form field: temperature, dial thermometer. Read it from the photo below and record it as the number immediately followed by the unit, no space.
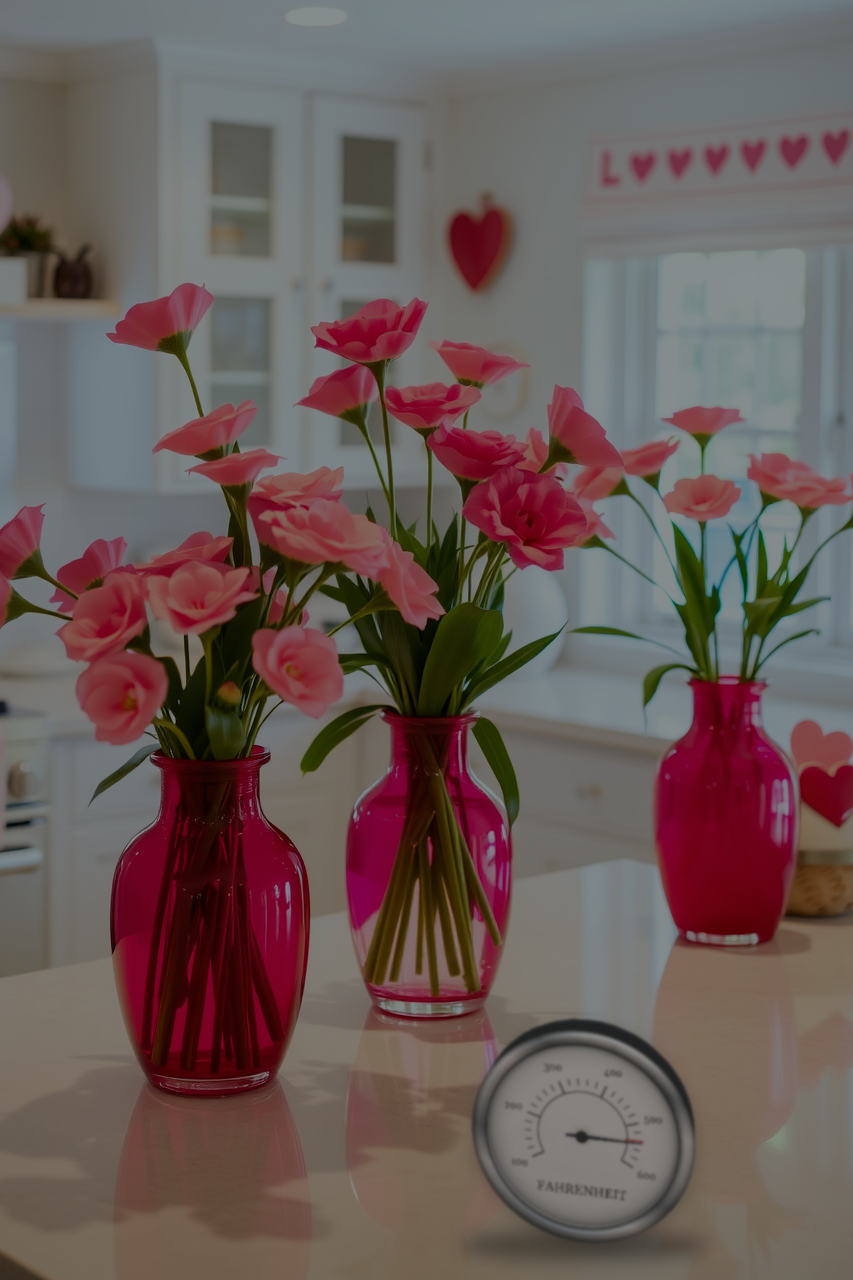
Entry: 540°F
